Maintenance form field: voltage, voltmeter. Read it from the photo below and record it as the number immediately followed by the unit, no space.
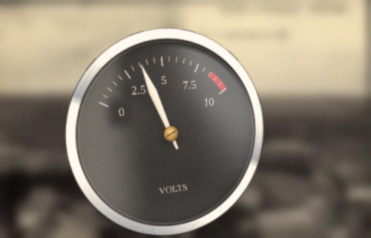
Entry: 3.5V
